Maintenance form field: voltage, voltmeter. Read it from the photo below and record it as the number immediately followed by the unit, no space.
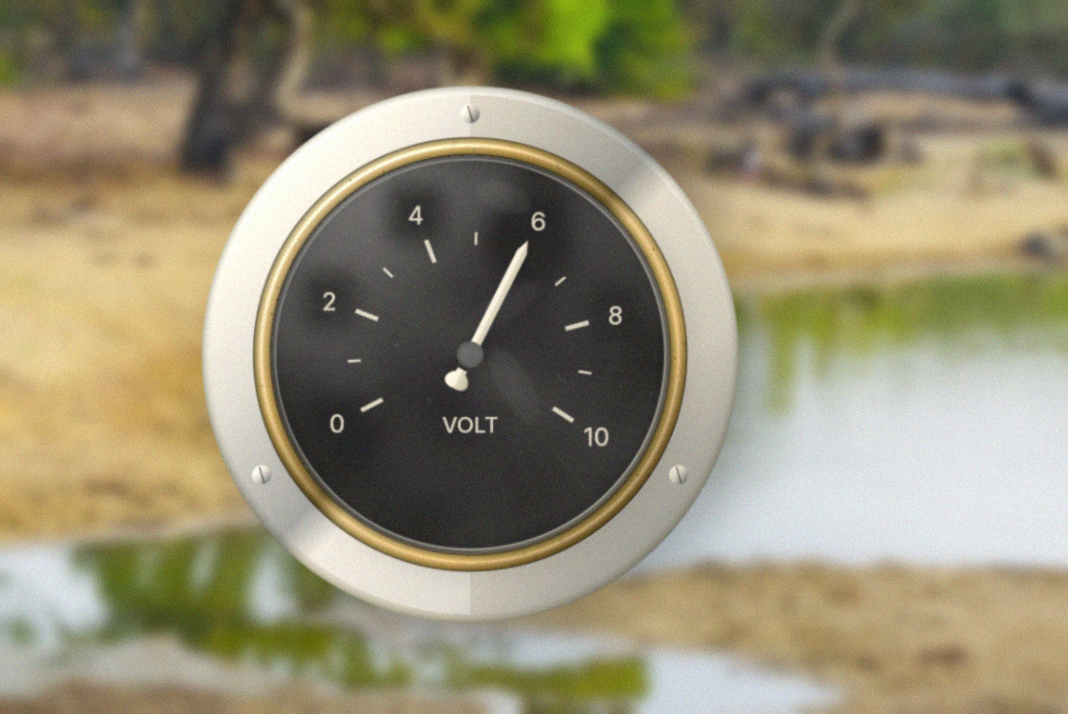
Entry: 6V
